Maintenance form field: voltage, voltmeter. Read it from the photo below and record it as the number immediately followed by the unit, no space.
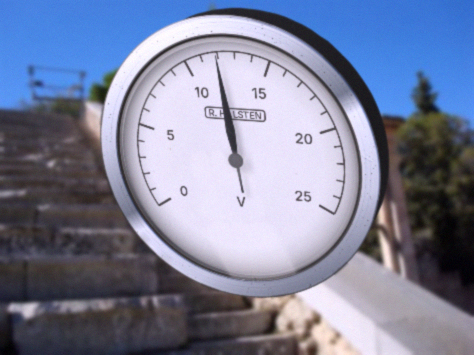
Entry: 12V
